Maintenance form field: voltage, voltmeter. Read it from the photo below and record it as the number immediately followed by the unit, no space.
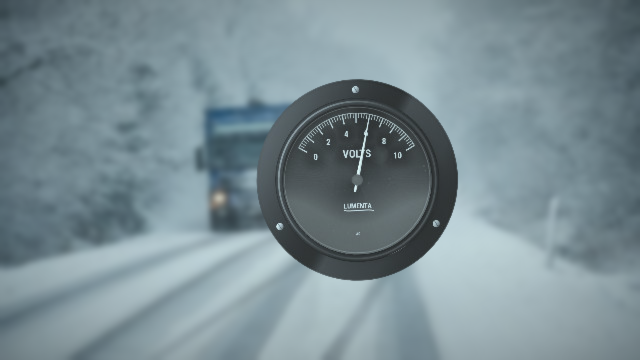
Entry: 6V
